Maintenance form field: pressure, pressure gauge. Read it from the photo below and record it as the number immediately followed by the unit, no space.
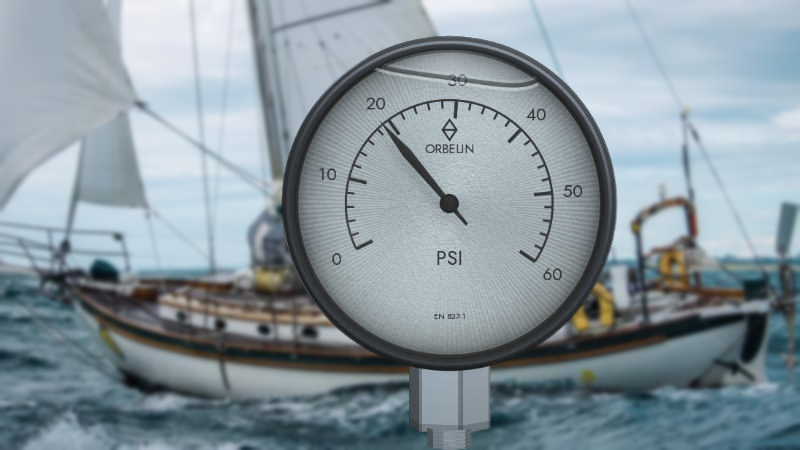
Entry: 19psi
